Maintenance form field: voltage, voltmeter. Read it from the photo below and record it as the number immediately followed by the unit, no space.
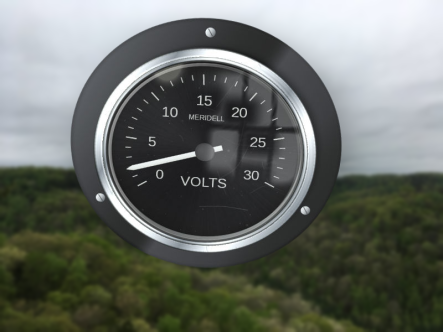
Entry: 2V
